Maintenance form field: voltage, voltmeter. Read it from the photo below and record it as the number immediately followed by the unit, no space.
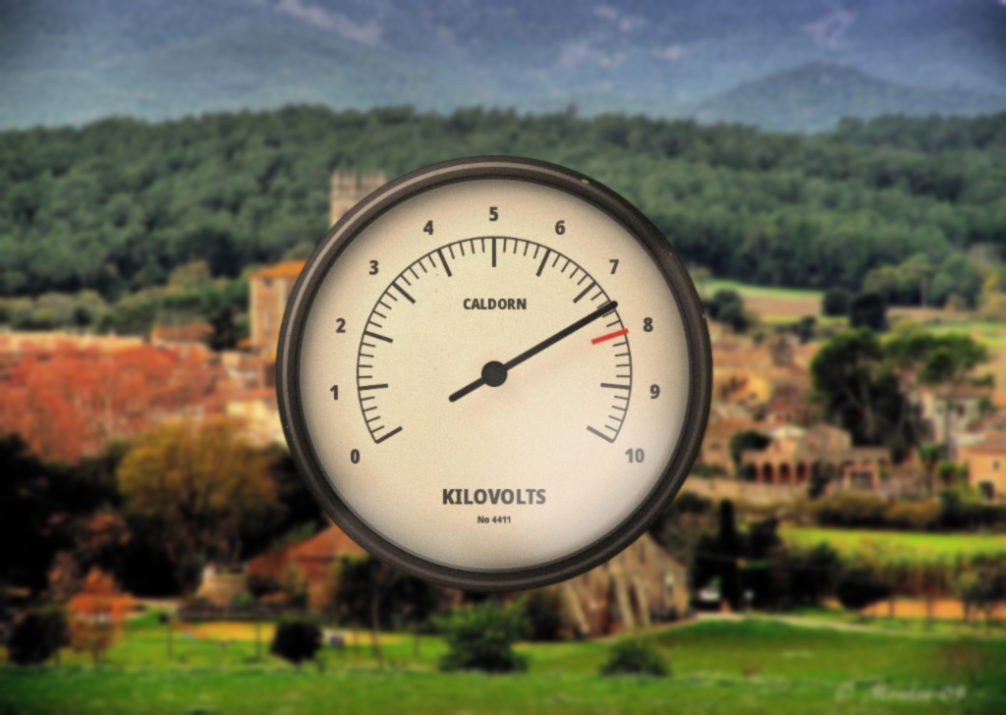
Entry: 7.5kV
